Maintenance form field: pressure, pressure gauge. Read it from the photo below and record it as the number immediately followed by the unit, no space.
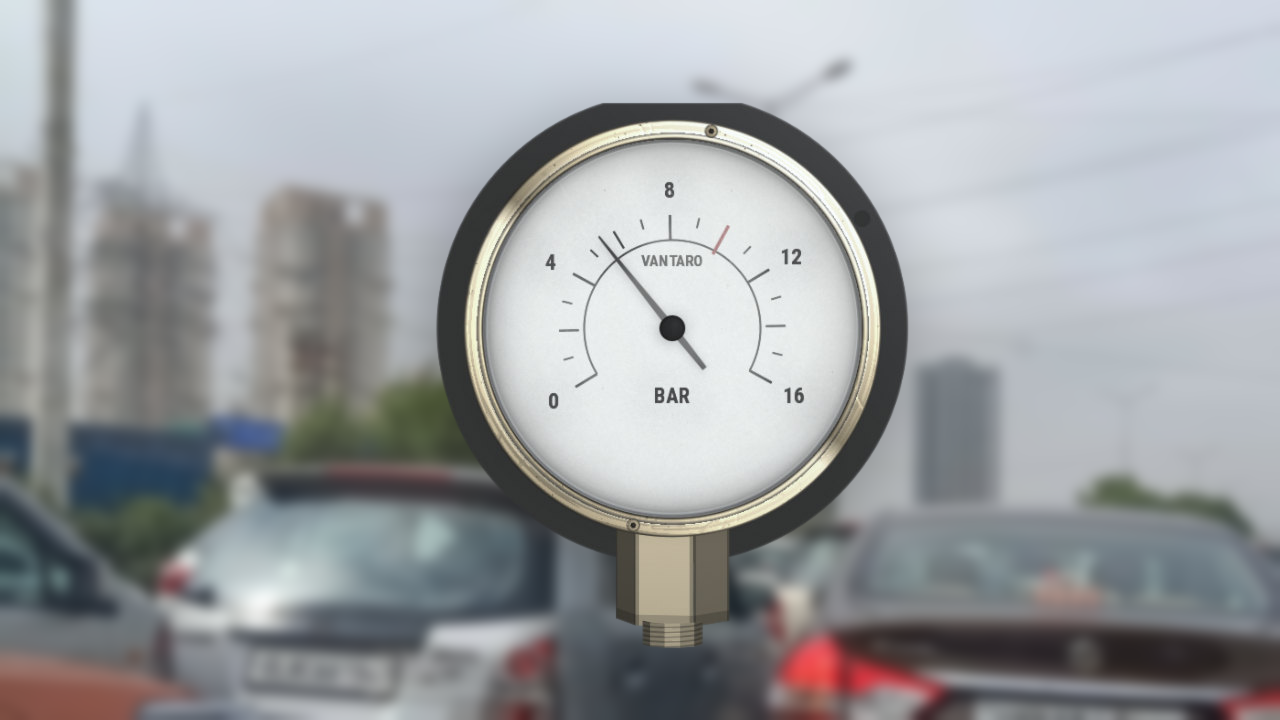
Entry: 5.5bar
